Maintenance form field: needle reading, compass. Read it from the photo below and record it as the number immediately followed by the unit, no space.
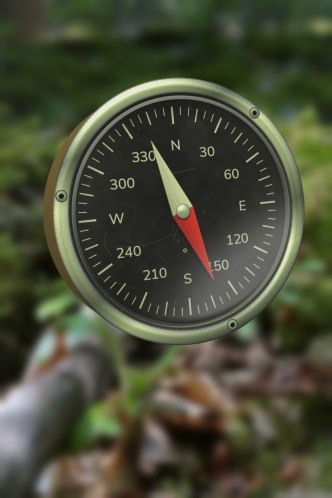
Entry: 160°
